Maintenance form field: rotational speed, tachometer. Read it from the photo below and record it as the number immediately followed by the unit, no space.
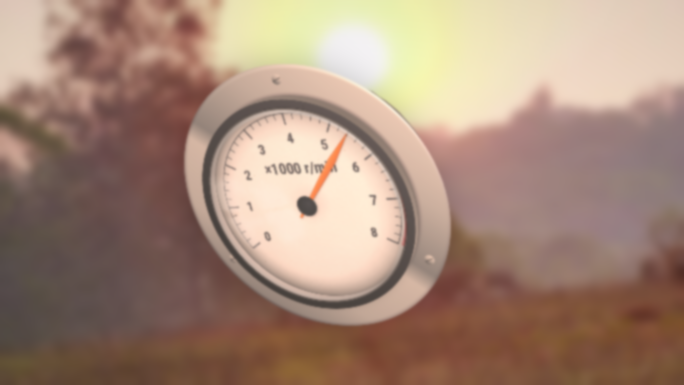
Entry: 5400rpm
